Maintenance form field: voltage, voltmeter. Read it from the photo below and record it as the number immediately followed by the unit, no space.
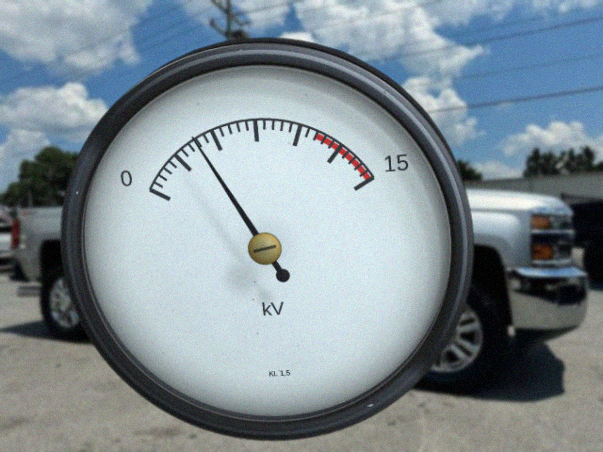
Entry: 4kV
